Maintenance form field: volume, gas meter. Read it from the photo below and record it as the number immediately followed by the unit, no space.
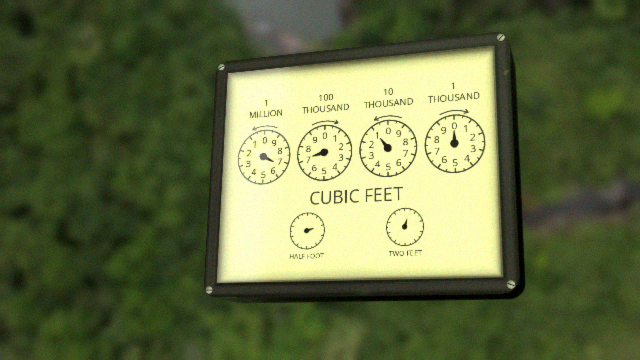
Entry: 671000ft³
